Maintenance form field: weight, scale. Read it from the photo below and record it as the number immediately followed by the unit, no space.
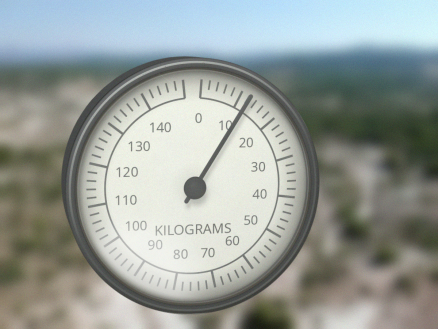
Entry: 12kg
